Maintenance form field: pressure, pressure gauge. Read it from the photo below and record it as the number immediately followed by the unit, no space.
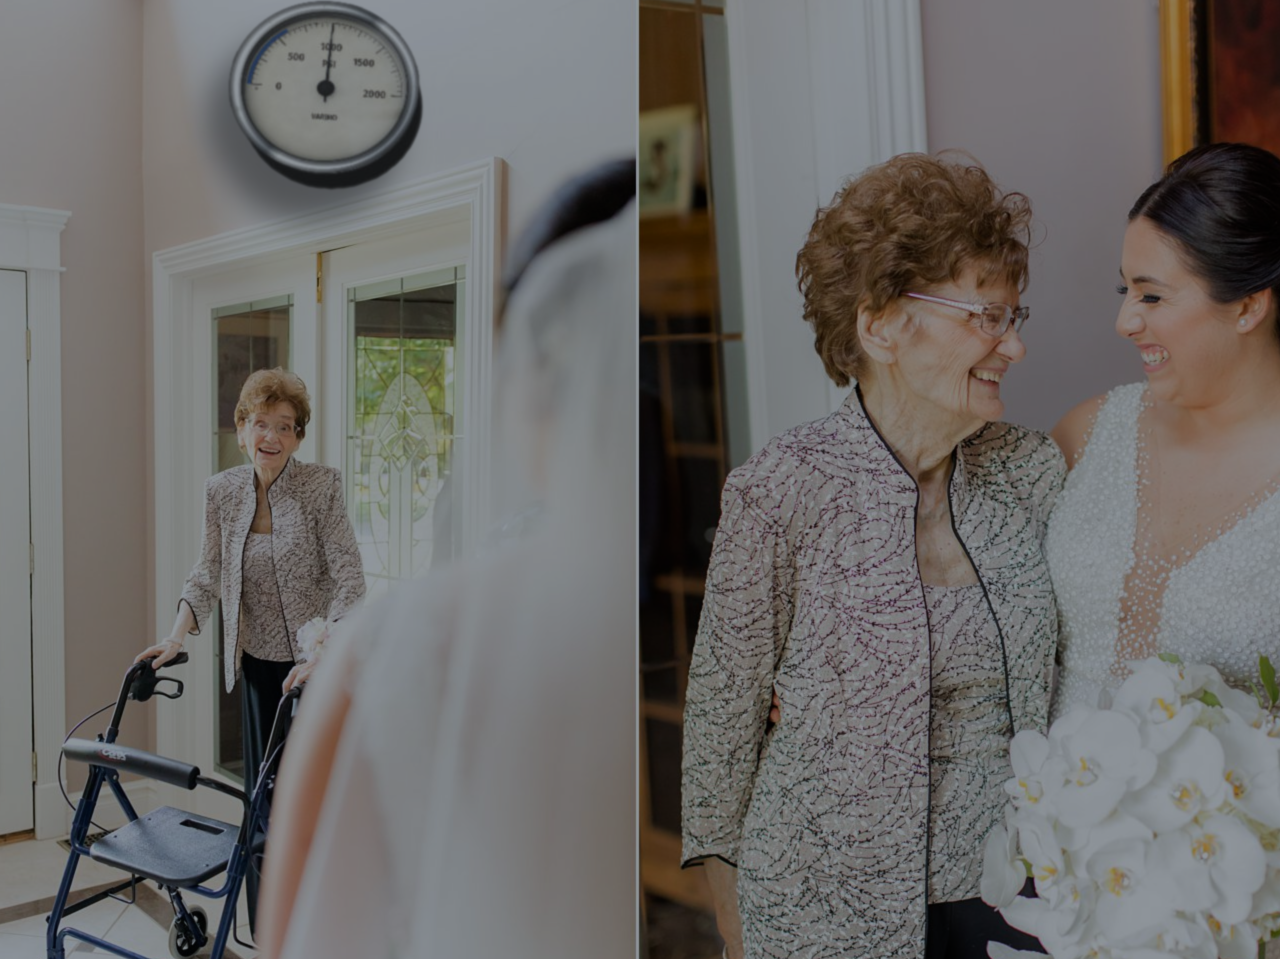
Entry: 1000psi
